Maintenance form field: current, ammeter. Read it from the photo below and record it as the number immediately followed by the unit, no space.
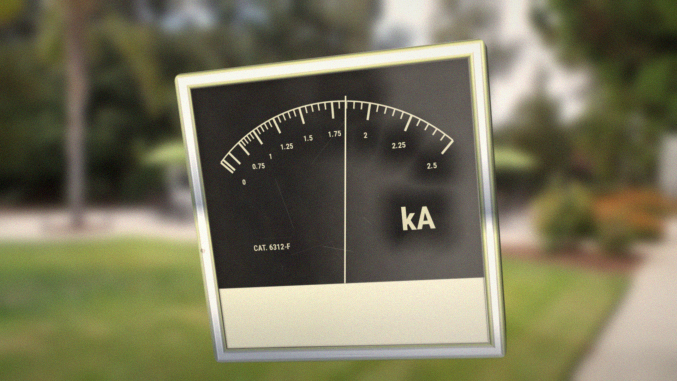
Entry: 1.85kA
